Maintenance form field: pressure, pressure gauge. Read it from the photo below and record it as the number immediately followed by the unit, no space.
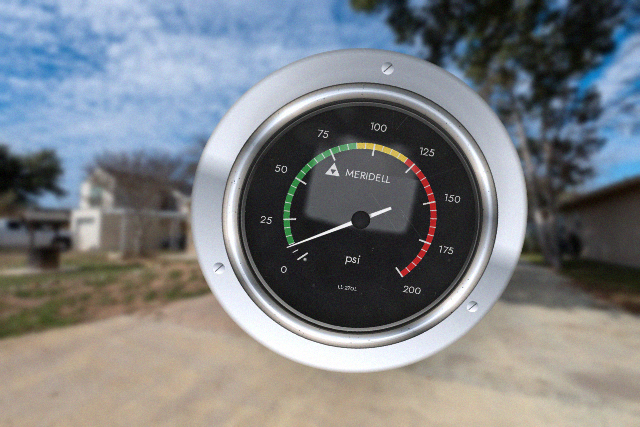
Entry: 10psi
